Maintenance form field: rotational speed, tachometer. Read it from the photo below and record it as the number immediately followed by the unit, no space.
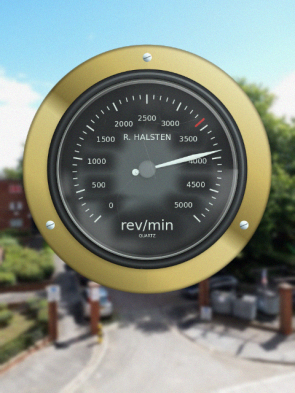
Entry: 3900rpm
